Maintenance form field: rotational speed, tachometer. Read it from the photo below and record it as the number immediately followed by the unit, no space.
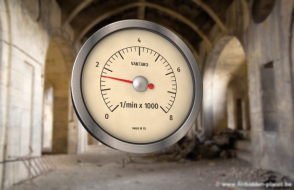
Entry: 1600rpm
